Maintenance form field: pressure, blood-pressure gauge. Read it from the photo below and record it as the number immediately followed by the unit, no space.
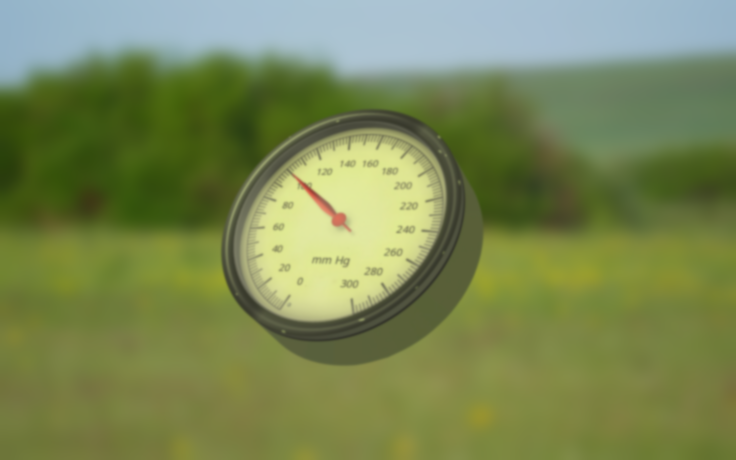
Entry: 100mmHg
